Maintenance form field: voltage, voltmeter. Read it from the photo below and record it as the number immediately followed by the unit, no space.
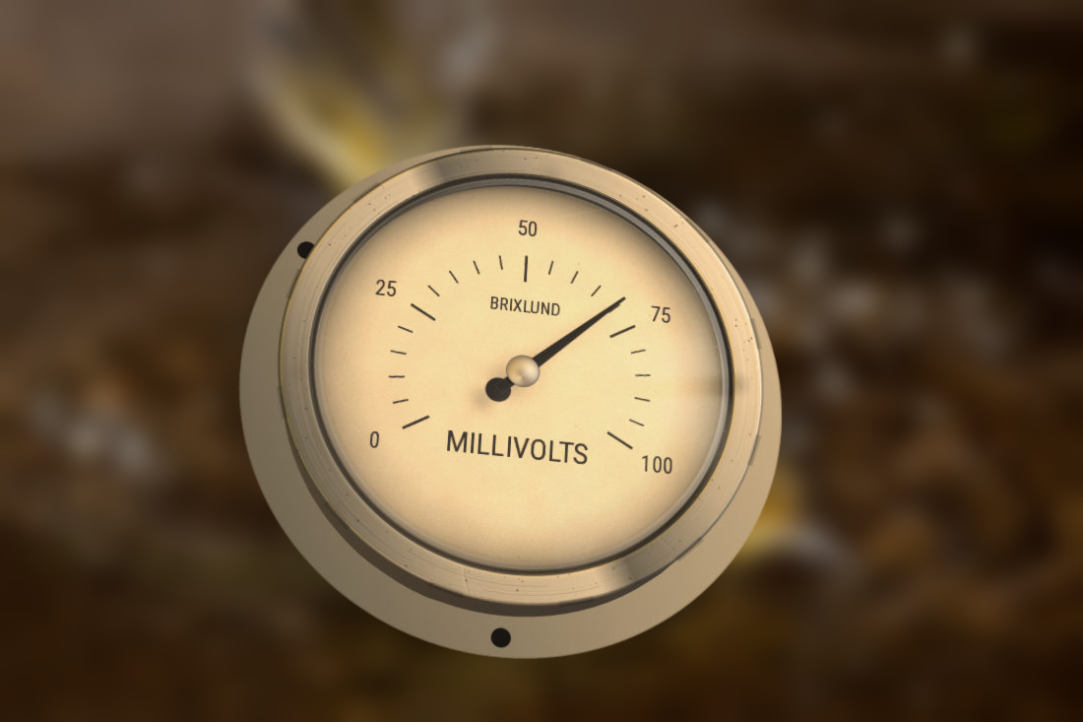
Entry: 70mV
